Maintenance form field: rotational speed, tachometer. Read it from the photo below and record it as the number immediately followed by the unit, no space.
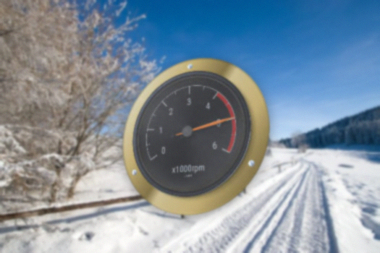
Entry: 5000rpm
